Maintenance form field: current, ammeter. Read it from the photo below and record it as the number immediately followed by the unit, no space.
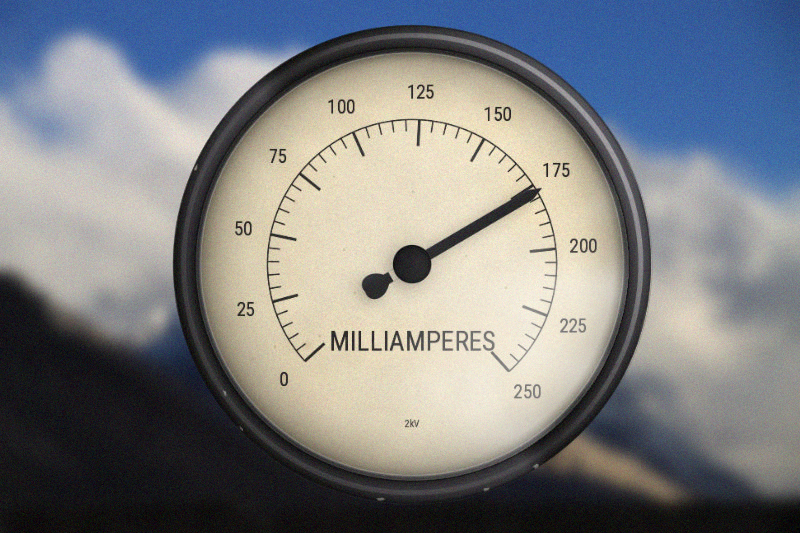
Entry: 177.5mA
